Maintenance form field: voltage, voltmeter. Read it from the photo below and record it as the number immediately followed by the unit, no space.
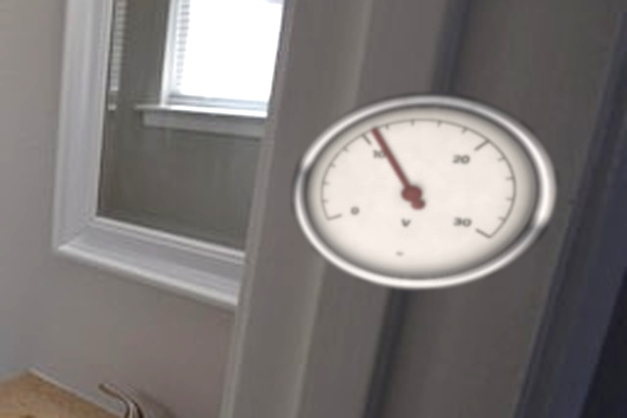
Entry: 11V
